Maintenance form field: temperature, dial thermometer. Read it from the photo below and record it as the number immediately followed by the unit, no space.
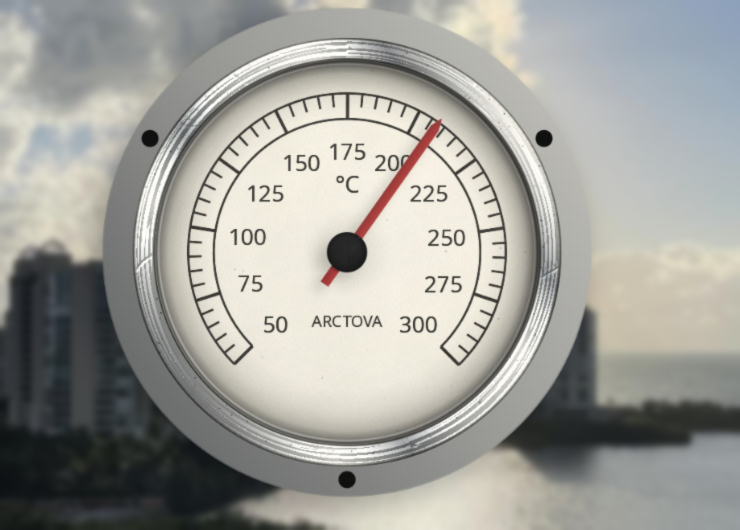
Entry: 207.5°C
